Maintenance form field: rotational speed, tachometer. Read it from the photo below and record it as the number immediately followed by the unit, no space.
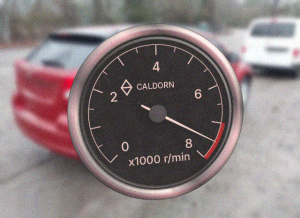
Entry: 7500rpm
